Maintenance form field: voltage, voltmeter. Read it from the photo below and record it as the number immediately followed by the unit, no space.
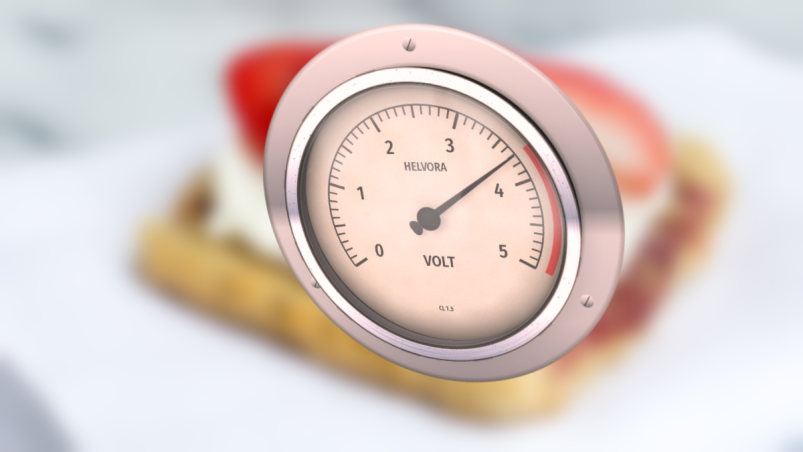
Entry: 3.7V
